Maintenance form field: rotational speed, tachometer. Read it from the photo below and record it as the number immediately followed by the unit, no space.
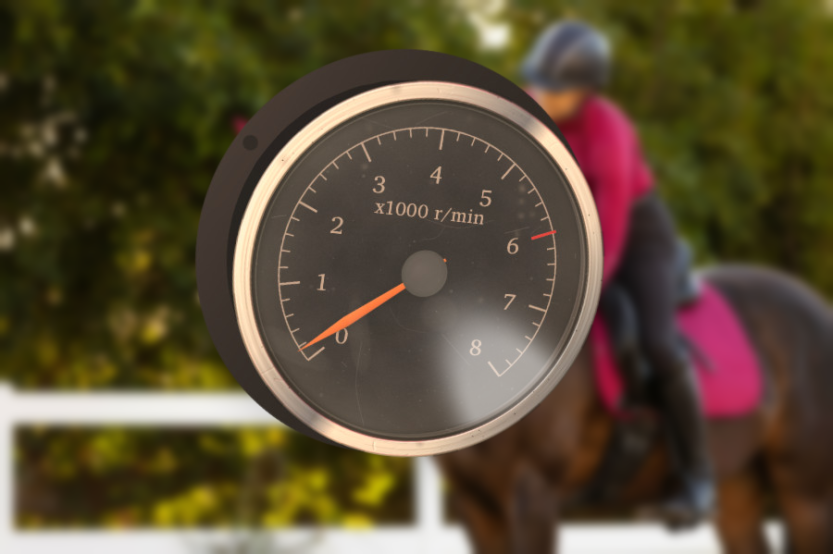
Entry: 200rpm
